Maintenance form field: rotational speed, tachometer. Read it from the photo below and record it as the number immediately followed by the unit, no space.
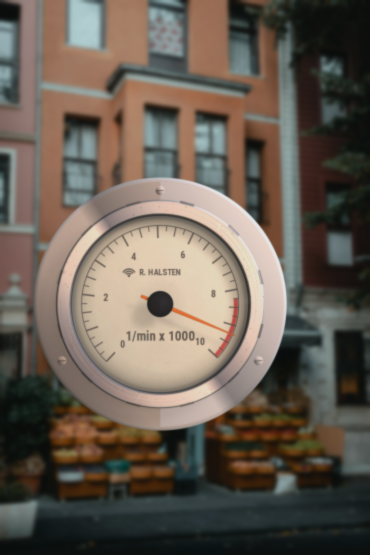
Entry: 9250rpm
